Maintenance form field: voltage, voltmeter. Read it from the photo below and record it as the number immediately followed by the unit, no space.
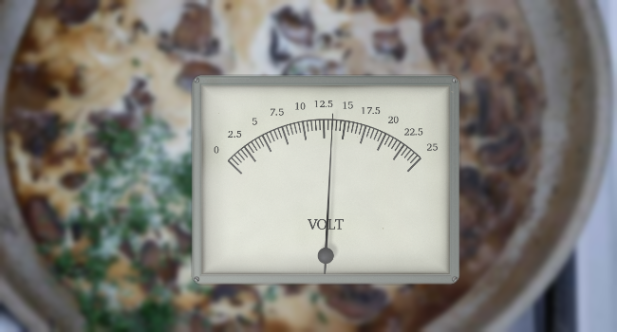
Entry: 13.5V
